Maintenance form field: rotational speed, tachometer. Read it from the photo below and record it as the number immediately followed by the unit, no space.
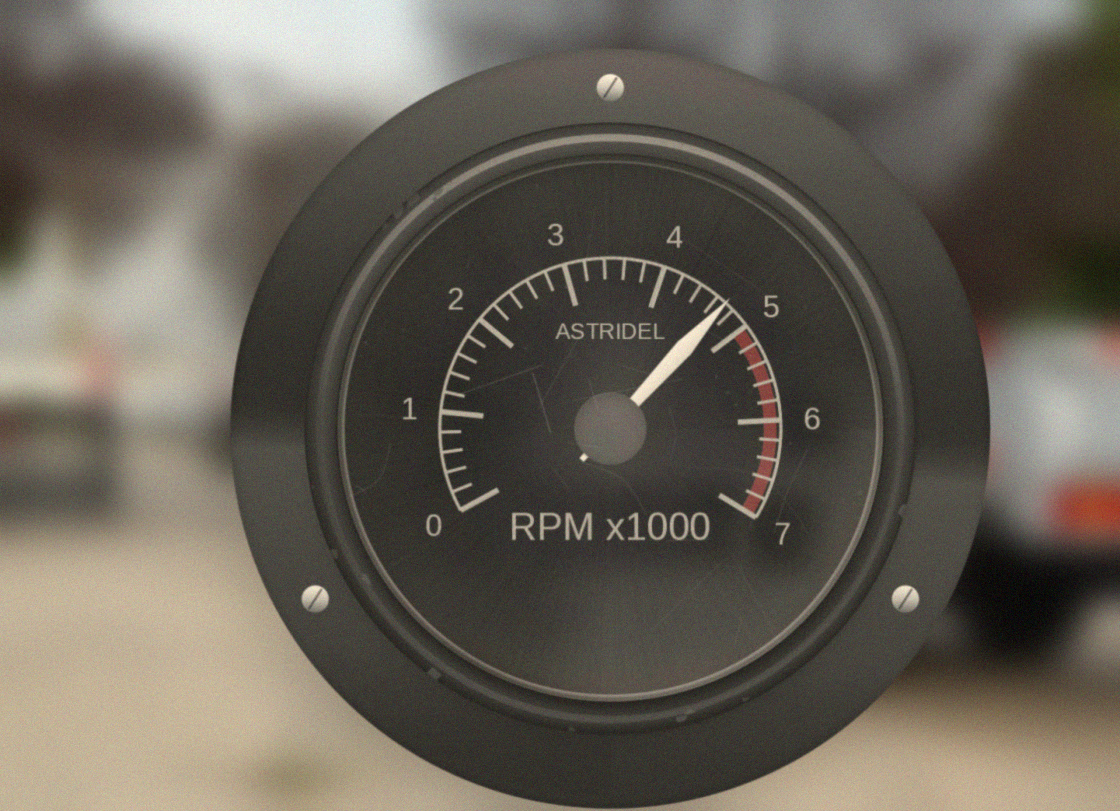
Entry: 4700rpm
